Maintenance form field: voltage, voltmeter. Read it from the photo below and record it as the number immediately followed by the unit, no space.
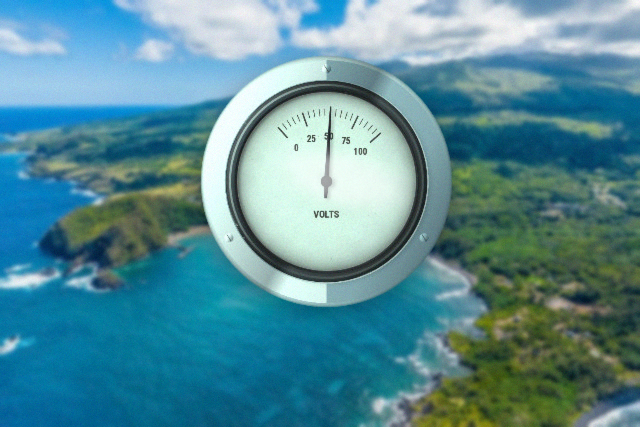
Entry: 50V
